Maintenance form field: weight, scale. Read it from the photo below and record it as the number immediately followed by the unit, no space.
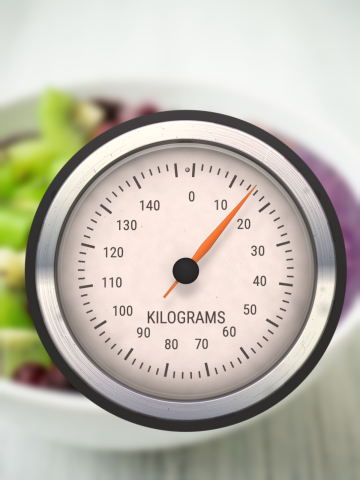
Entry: 15kg
